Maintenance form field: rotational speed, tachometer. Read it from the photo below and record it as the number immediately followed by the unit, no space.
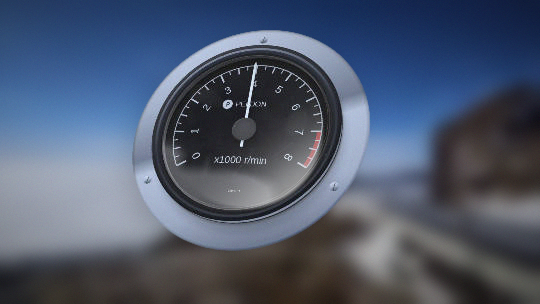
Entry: 4000rpm
